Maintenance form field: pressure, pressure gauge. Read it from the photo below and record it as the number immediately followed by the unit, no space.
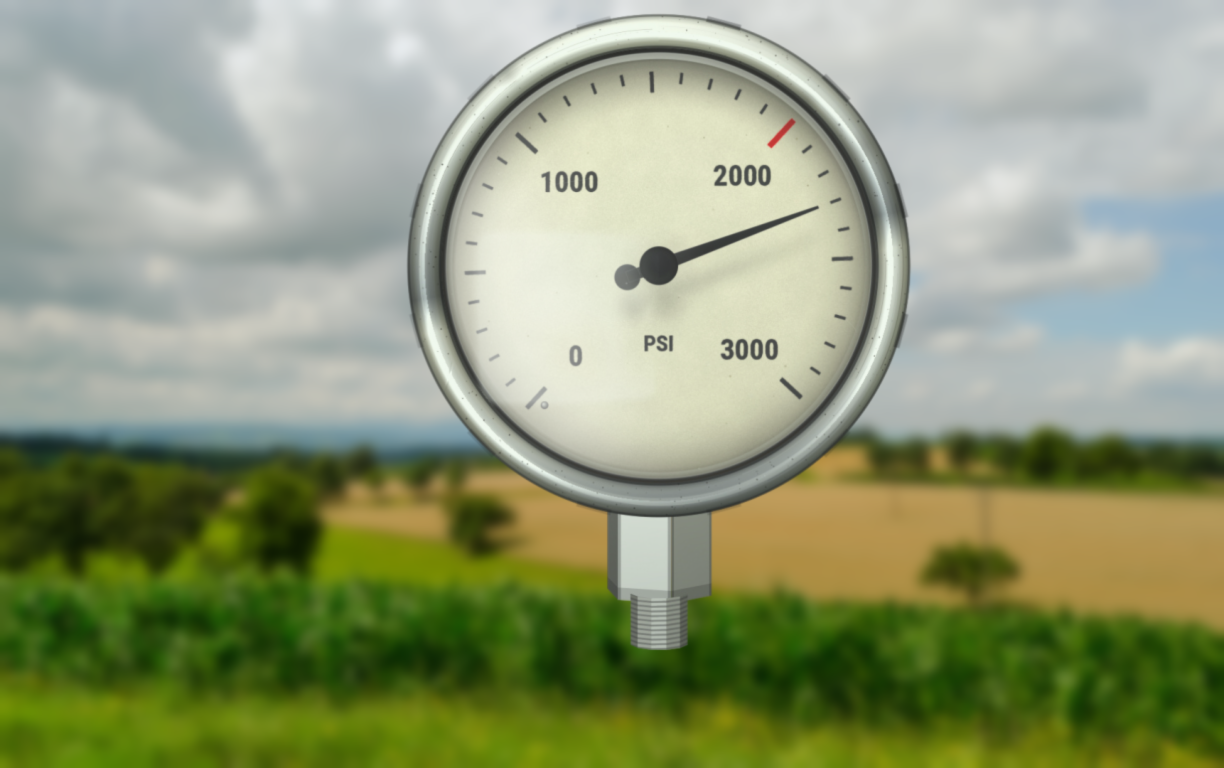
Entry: 2300psi
